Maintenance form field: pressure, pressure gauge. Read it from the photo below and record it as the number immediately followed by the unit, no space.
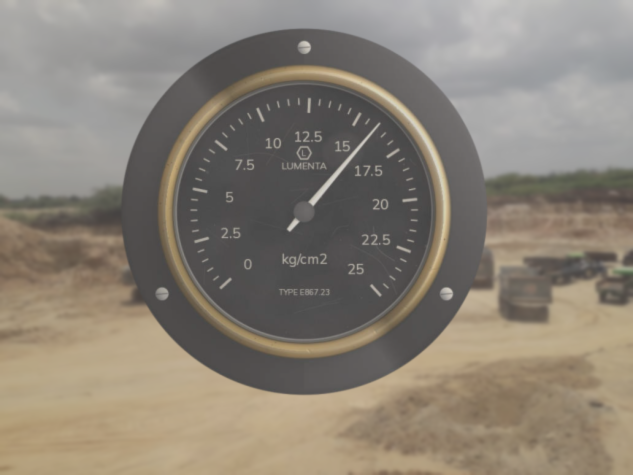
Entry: 16kg/cm²
